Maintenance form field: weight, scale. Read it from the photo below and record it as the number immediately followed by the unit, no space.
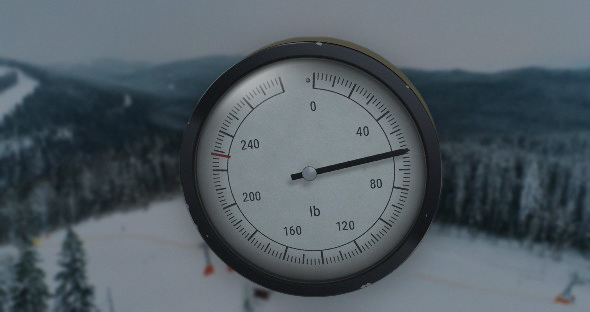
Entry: 60lb
